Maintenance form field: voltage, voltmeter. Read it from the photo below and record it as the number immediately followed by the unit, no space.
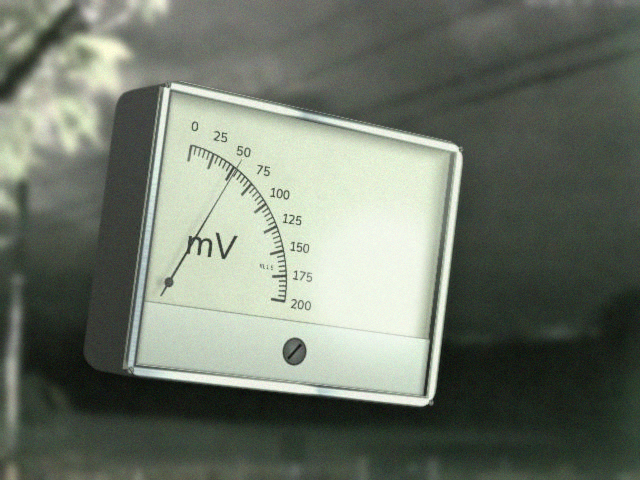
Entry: 50mV
